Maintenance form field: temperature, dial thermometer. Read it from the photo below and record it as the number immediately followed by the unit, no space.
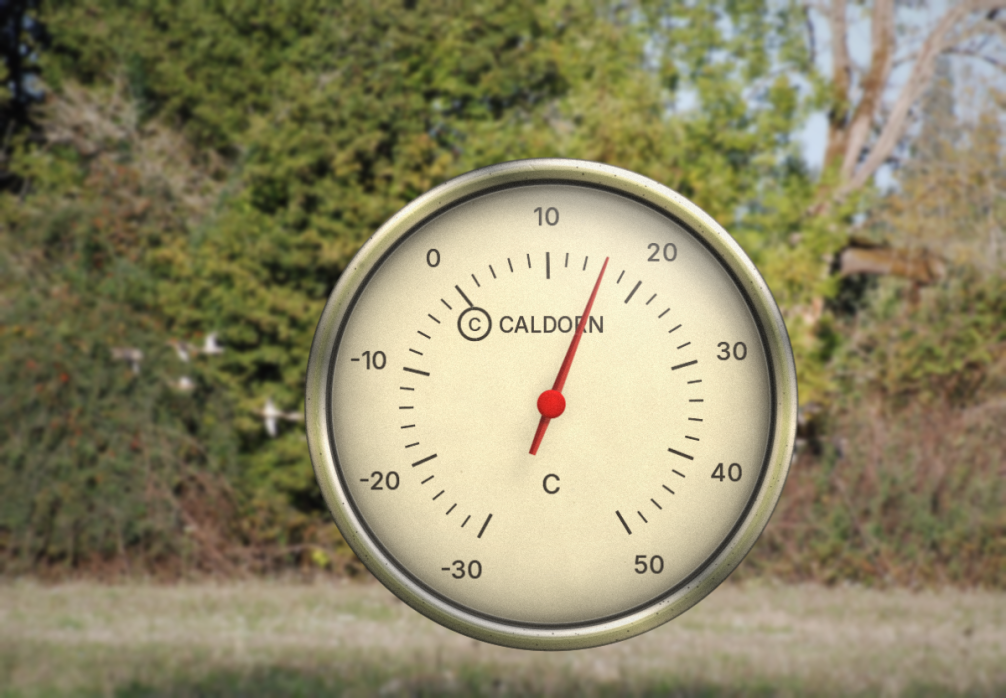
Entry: 16°C
